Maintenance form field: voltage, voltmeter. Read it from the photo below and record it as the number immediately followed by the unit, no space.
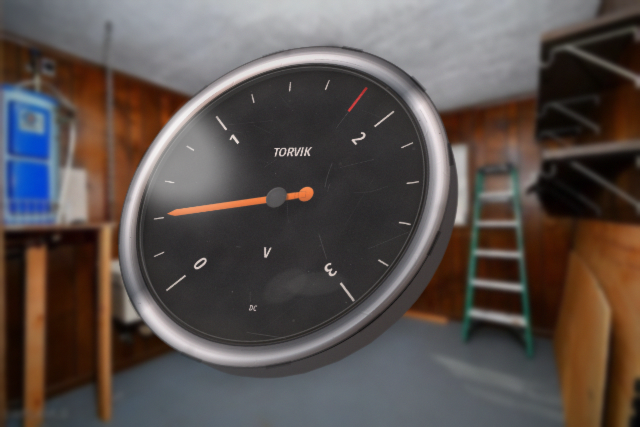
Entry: 0.4V
